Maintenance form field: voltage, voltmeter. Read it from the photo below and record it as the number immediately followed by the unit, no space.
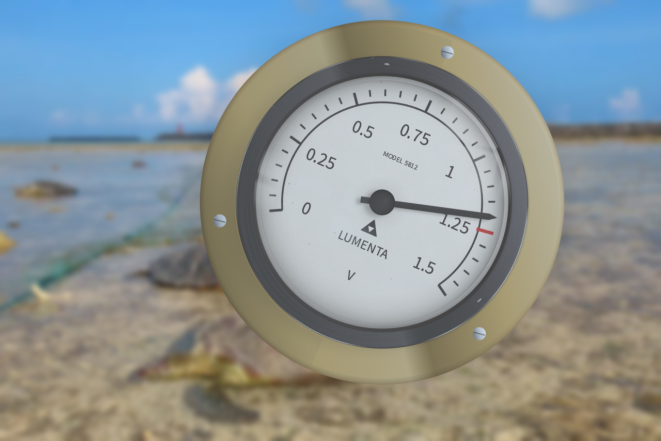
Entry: 1.2V
